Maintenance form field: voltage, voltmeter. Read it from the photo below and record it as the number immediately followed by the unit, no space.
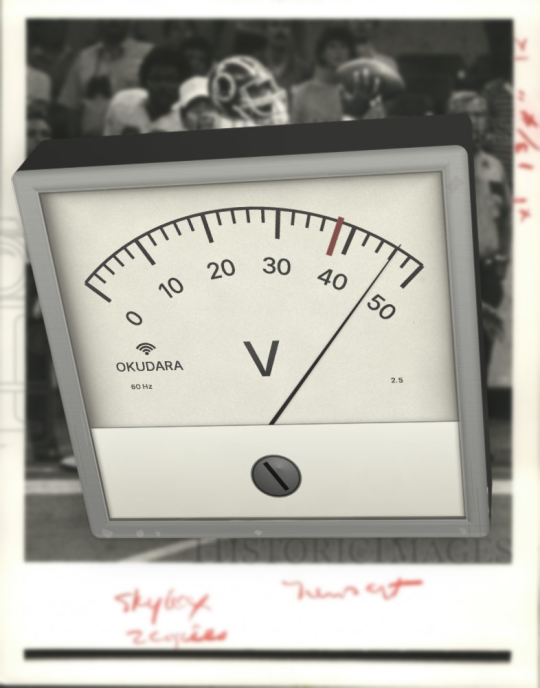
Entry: 46V
